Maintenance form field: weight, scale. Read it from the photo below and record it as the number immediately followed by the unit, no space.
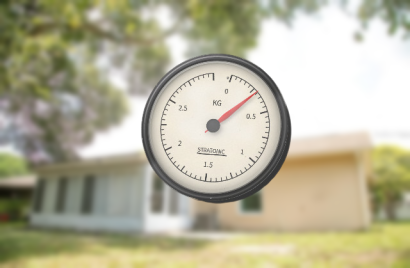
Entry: 0.3kg
